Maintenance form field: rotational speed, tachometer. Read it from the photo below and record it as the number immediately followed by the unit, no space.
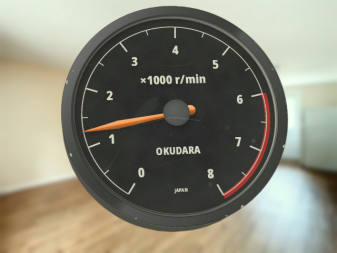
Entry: 1250rpm
